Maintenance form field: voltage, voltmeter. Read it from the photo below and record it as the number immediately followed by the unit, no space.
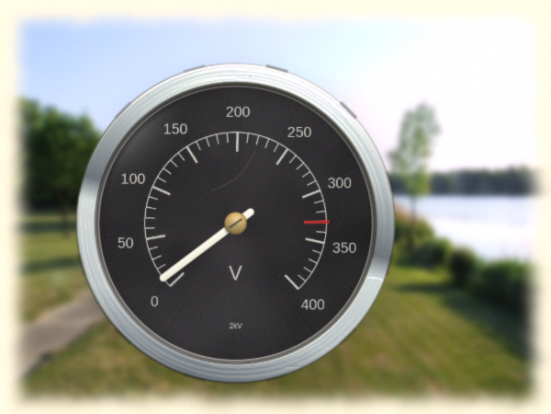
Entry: 10V
